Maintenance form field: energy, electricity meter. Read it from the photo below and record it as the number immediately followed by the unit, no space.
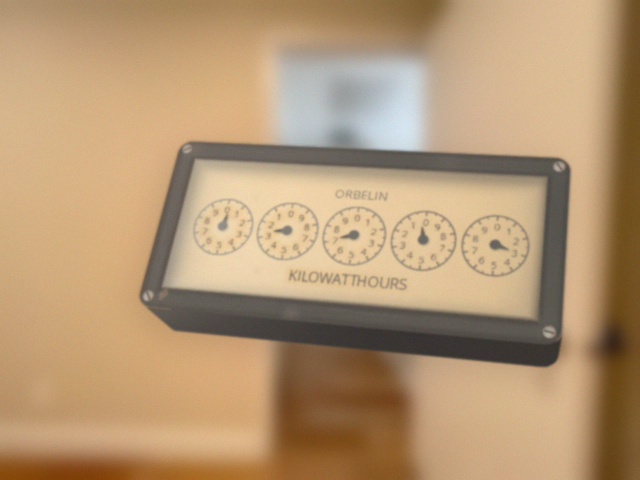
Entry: 2703kWh
